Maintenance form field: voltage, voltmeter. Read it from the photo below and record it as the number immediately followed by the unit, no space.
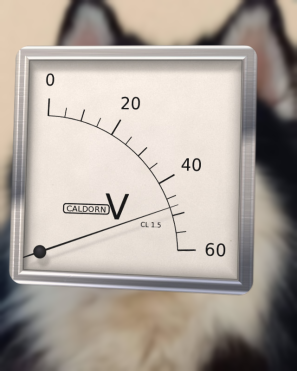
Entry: 47.5V
